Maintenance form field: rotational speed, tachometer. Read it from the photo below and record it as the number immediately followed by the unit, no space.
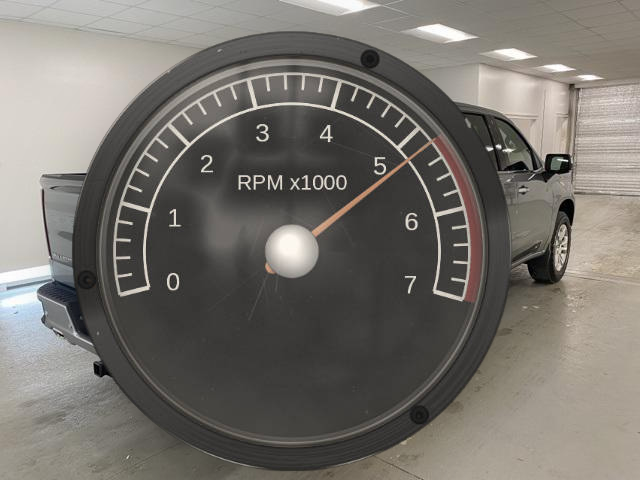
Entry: 5200rpm
